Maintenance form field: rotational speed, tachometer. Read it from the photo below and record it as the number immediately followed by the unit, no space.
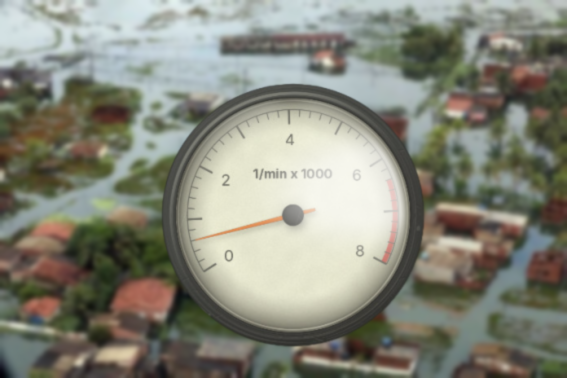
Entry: 600rpm
